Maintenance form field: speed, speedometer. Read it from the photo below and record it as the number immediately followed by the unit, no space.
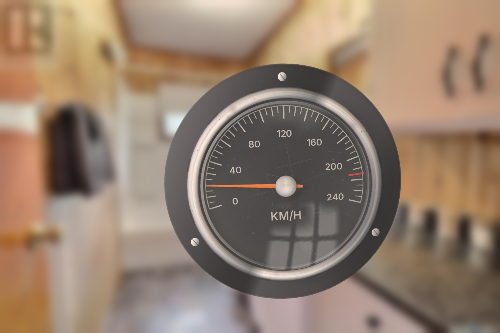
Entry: 20km/h
